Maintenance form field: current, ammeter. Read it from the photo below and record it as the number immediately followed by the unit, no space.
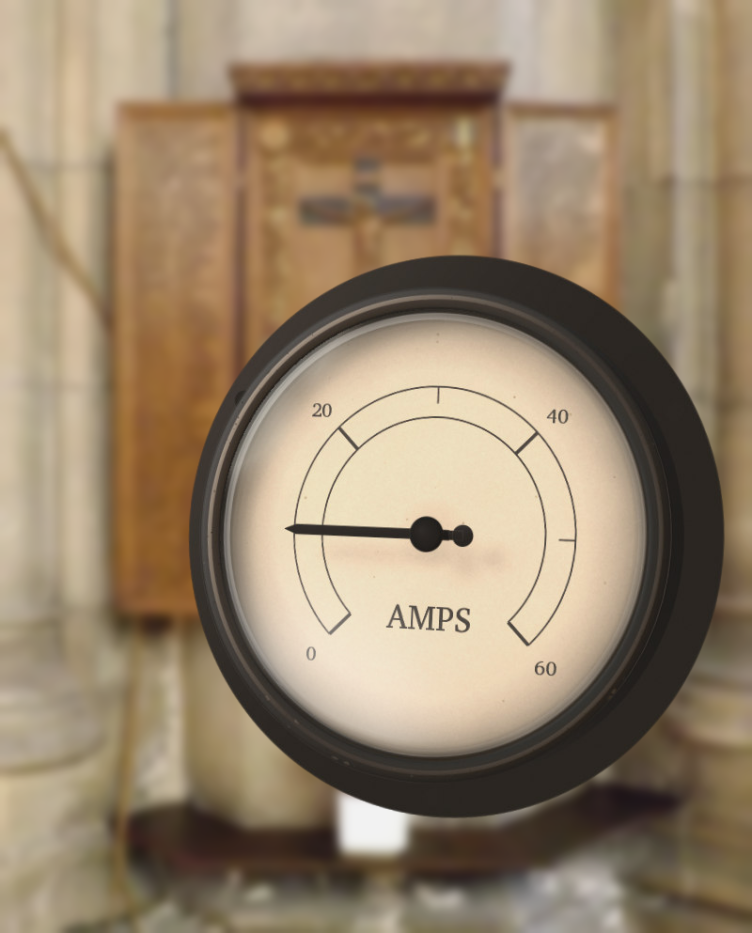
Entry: 10A
